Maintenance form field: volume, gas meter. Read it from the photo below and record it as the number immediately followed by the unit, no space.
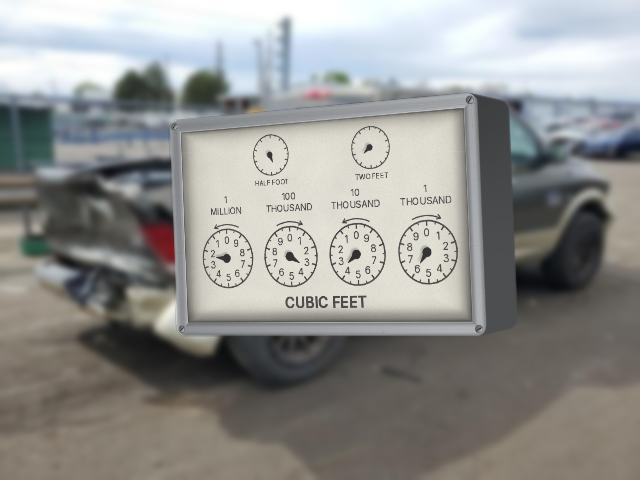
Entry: 233600ft³
